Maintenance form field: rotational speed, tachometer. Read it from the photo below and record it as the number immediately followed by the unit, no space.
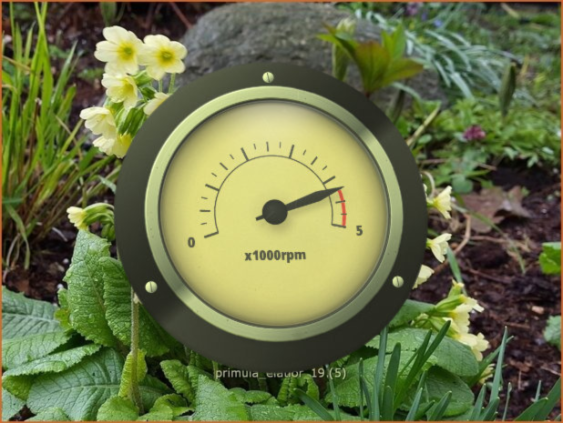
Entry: 4250rpm
